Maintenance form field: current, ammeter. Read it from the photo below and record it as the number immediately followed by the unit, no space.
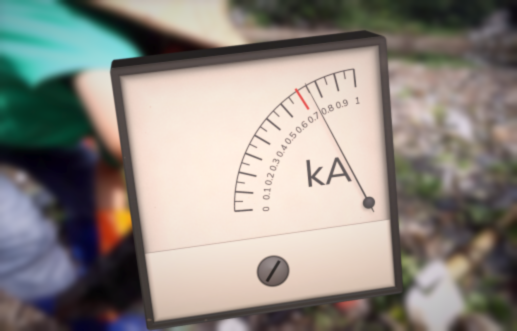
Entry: 0.75kA
